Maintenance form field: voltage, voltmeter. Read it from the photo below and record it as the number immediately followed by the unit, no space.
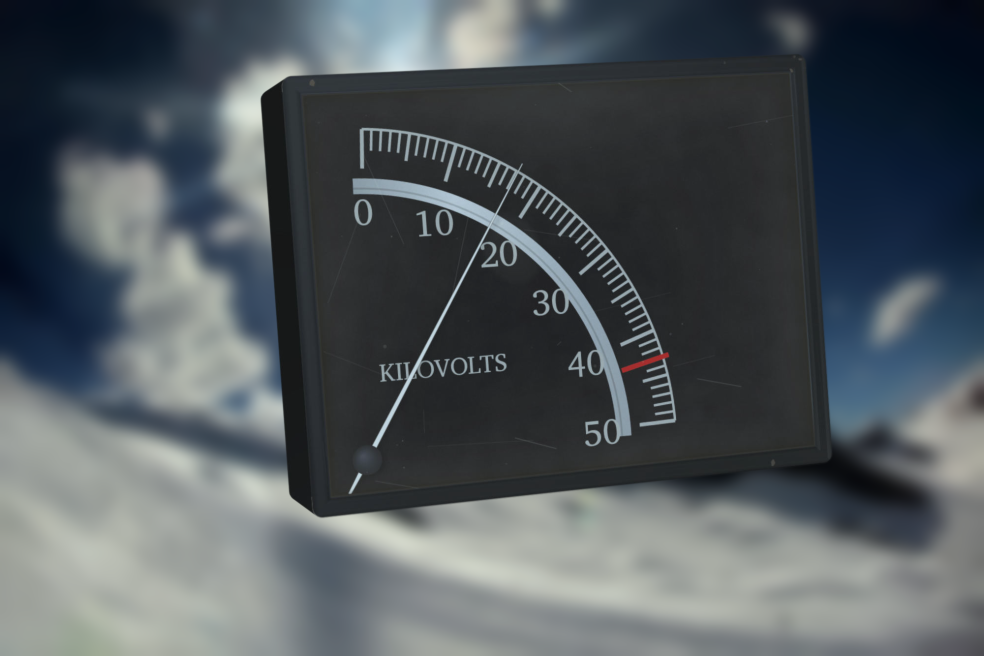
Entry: 17kV
